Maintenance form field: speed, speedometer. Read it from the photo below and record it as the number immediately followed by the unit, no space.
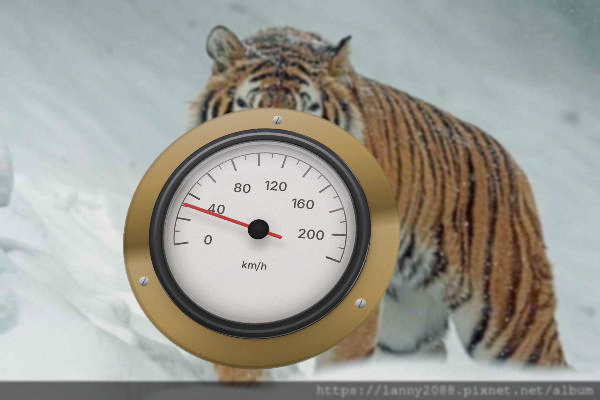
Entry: 30km/h
